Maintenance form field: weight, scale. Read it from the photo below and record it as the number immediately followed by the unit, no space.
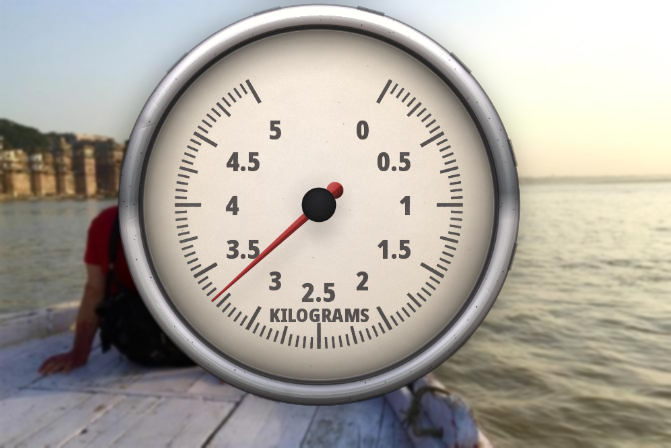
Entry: 3.3kg
